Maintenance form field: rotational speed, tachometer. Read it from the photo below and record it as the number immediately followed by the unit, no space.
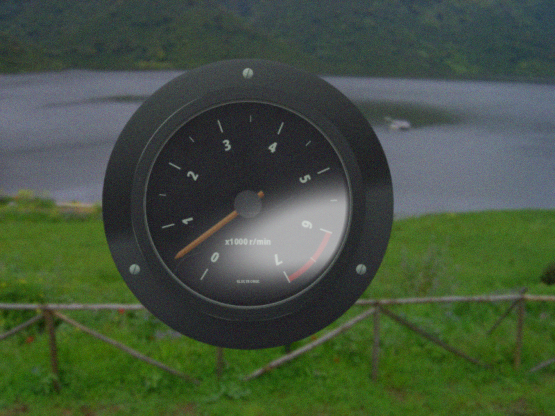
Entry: 500rpm
